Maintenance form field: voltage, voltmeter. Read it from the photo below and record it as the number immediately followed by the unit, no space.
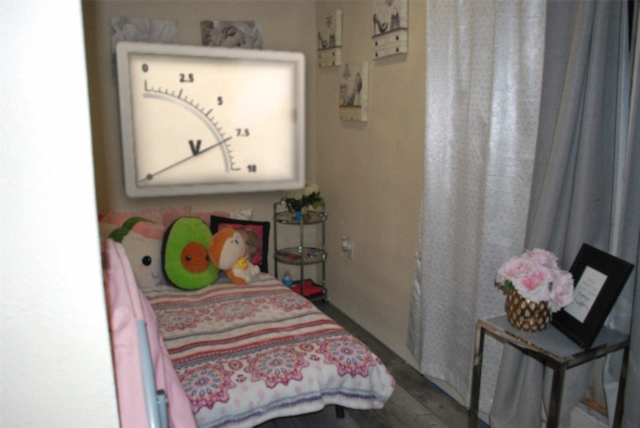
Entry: 7.5V
